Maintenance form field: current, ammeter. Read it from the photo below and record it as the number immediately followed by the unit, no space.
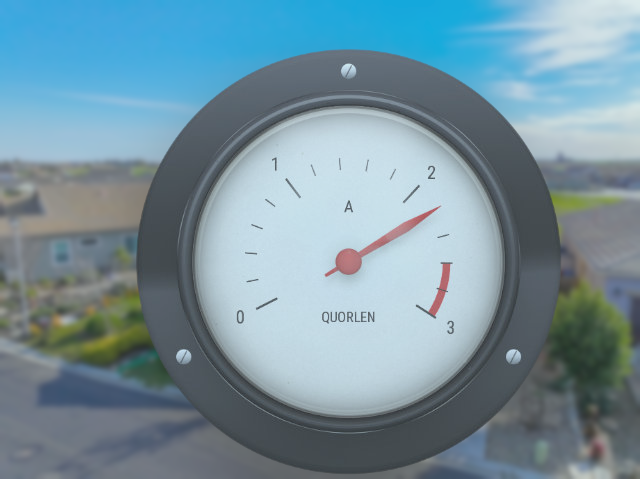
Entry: 2.2A
